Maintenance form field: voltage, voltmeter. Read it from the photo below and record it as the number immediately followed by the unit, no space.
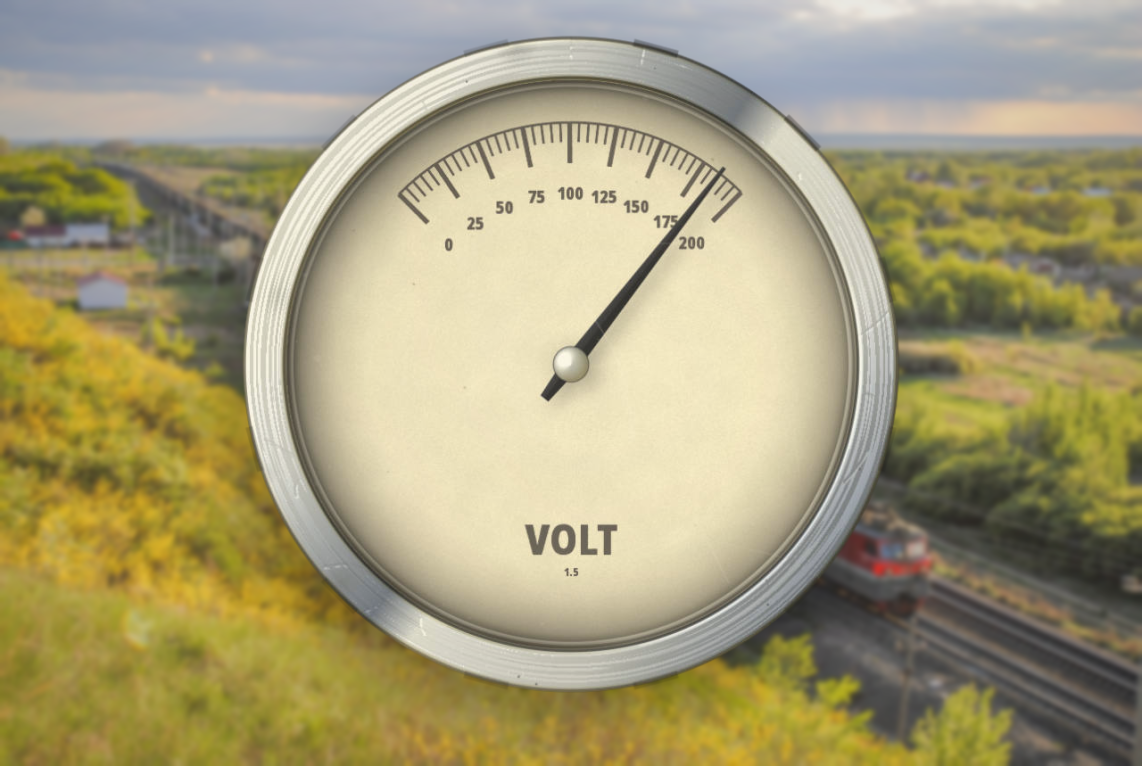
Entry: 185V
